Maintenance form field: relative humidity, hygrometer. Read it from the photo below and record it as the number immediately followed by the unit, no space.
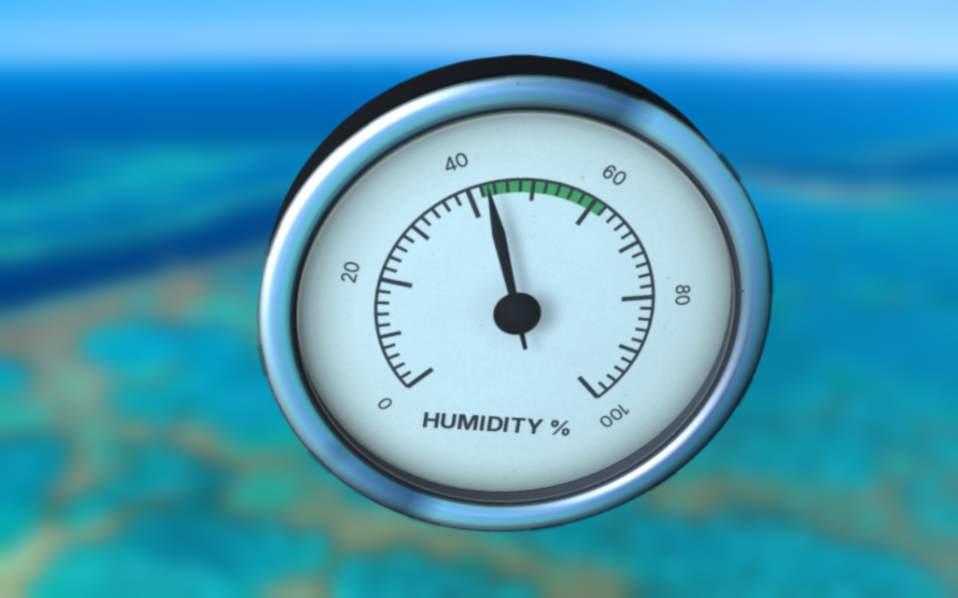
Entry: 43%
